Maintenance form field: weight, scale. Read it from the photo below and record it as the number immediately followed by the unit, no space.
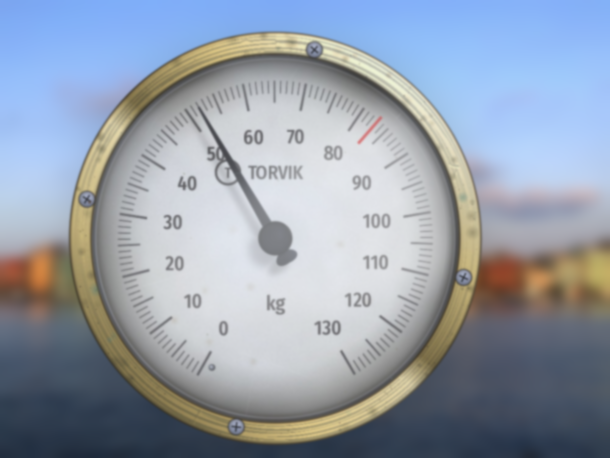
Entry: 52kg
